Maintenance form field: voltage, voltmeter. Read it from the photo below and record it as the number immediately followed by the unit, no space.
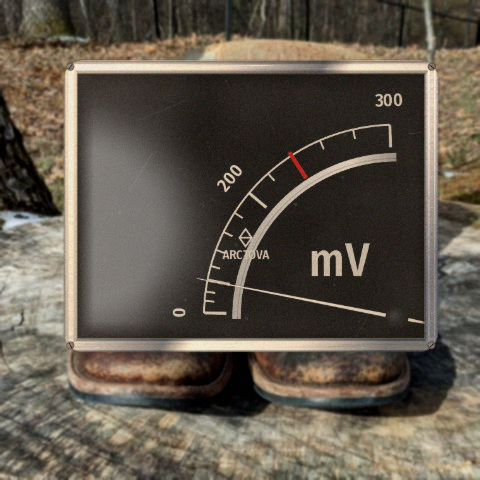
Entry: 100mV
